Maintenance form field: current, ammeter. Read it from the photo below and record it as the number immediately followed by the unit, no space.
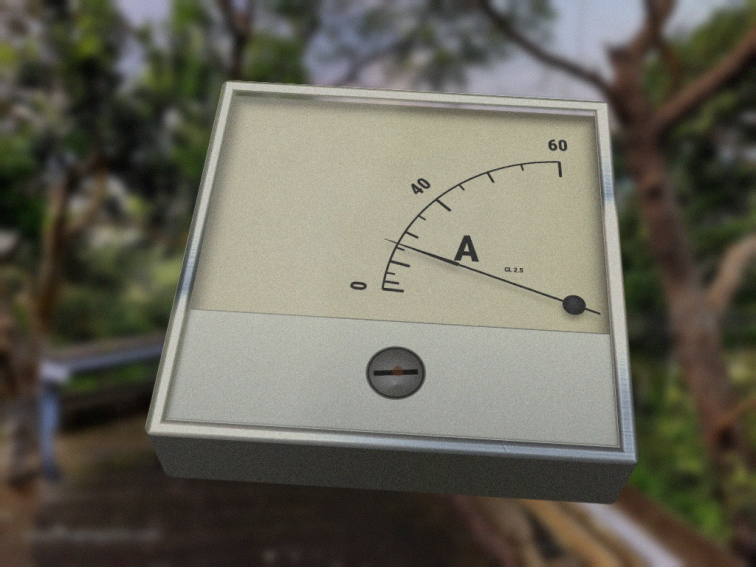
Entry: 25A
